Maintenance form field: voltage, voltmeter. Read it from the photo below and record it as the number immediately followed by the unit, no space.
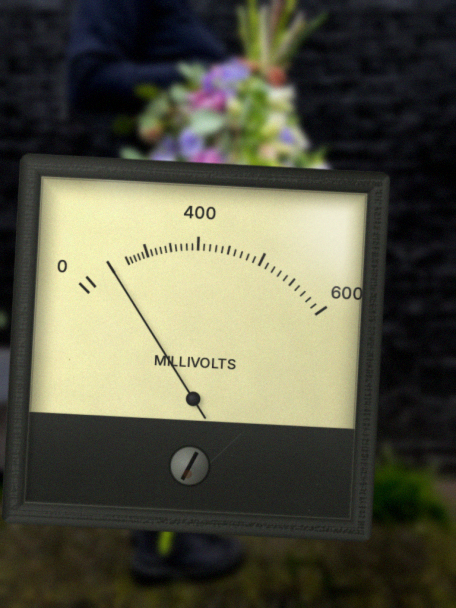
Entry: 200mV
